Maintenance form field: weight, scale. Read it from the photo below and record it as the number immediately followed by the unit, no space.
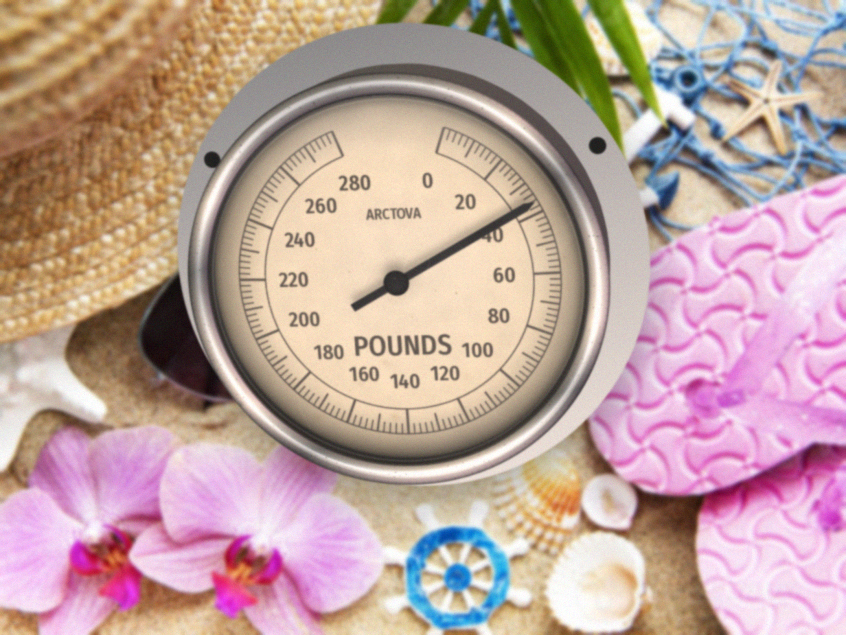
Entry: 36lb
